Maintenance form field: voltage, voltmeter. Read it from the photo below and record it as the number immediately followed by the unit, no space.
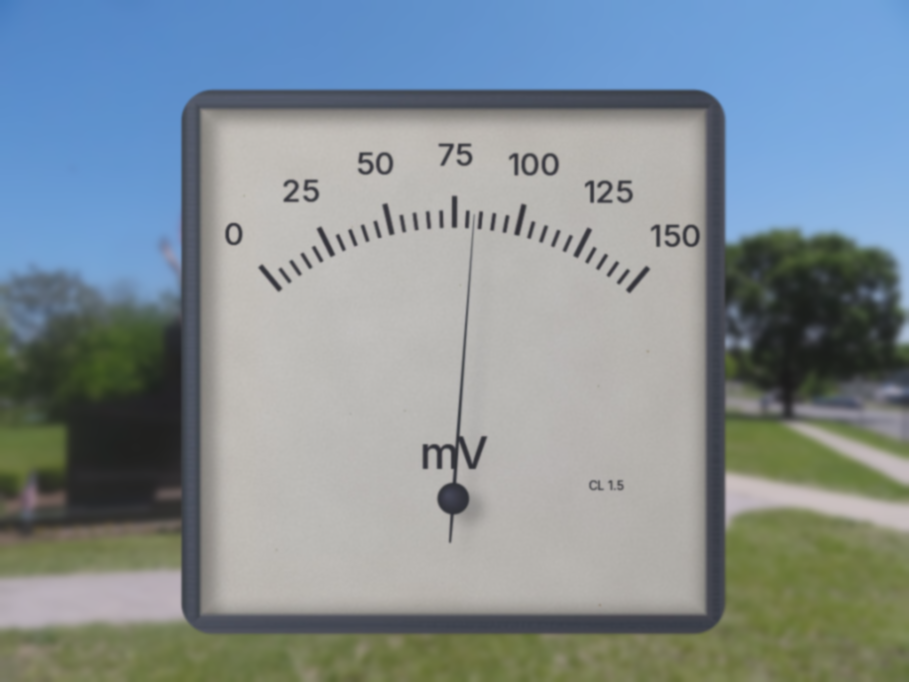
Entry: 82.5mV
